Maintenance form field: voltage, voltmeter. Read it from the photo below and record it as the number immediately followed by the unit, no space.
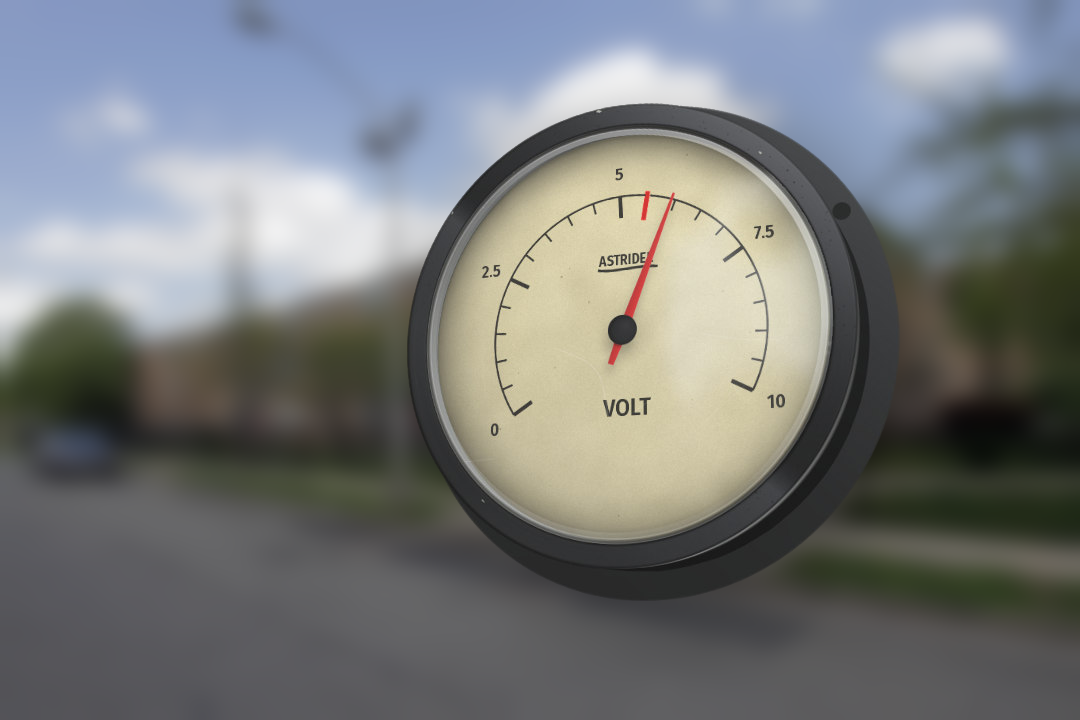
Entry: 6V
